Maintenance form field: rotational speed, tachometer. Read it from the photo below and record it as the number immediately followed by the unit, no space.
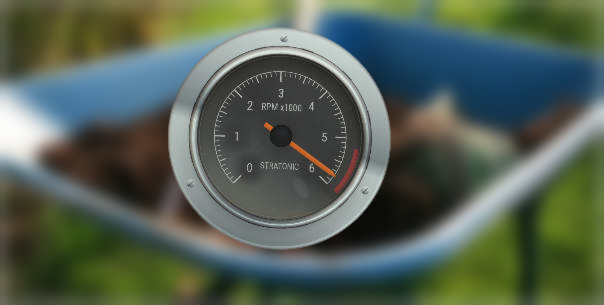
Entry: 5800rpm
